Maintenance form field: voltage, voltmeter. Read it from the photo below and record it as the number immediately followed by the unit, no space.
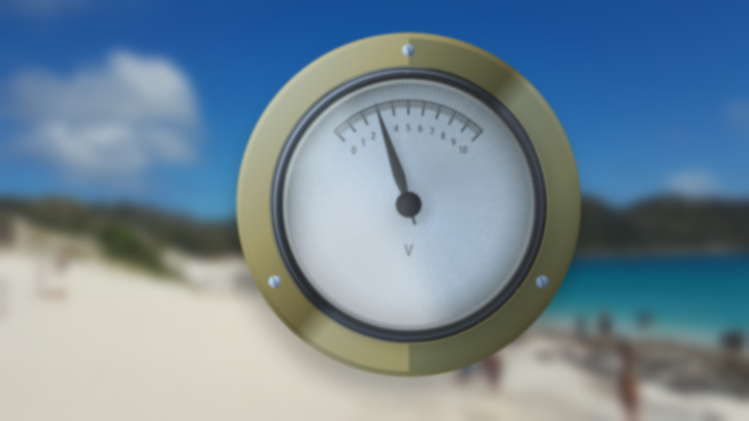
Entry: 3V
